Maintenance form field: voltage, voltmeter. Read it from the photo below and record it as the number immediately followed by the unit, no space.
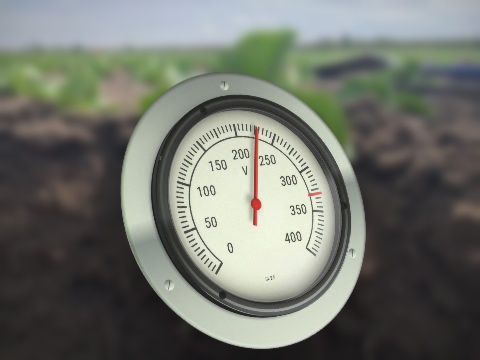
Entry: 225V
